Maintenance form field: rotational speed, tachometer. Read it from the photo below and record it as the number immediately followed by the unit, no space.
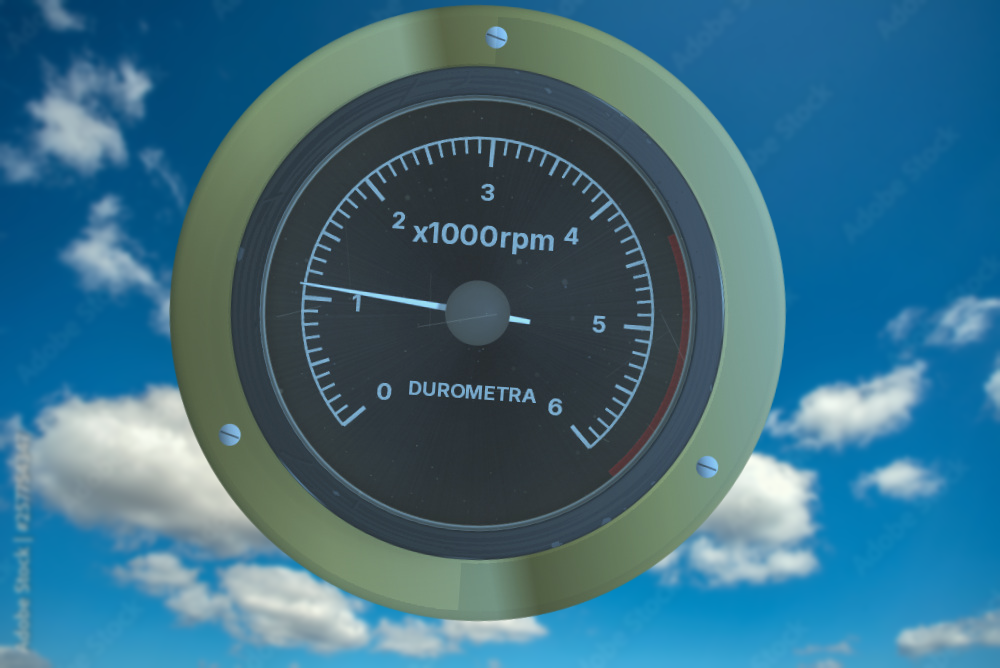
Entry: 1100rpm
